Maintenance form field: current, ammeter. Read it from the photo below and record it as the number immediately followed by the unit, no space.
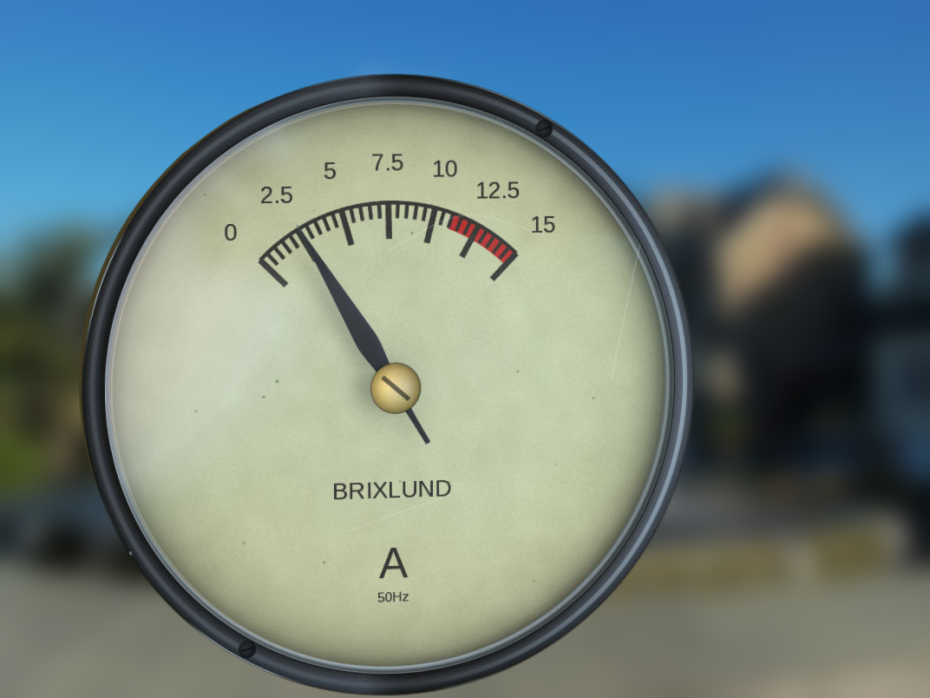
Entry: 2.5A
